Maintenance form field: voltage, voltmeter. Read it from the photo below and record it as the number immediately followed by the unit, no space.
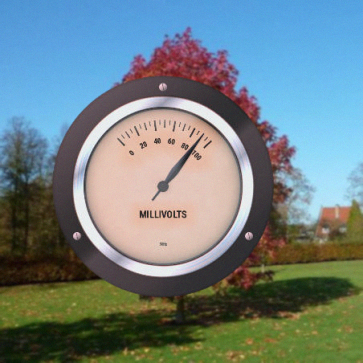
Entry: 90mV
